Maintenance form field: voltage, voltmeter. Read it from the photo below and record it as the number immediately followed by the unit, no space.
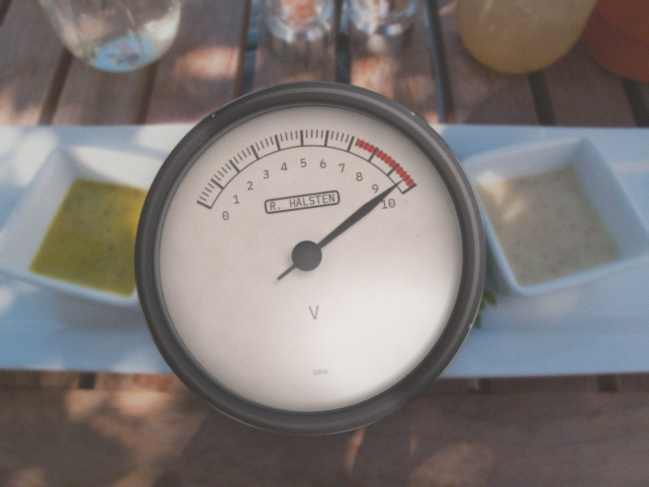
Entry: 9.6V
